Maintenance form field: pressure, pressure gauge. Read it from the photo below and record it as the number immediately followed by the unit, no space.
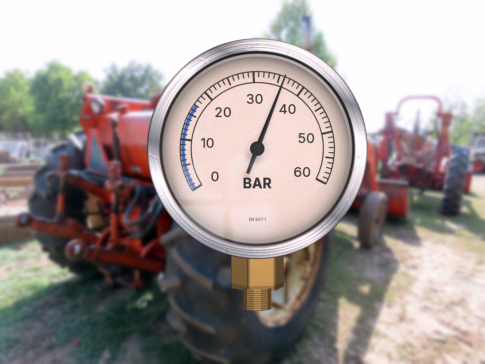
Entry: 36bar
